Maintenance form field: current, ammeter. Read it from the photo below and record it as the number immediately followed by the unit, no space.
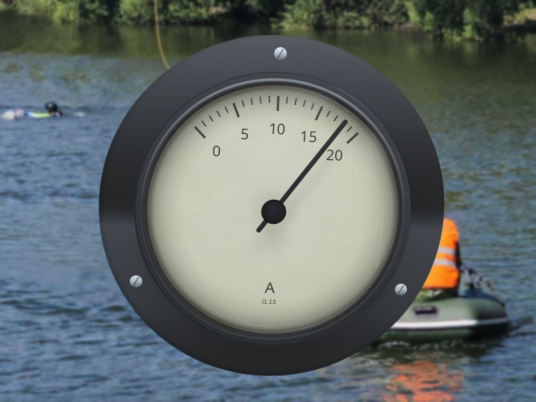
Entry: 18A
